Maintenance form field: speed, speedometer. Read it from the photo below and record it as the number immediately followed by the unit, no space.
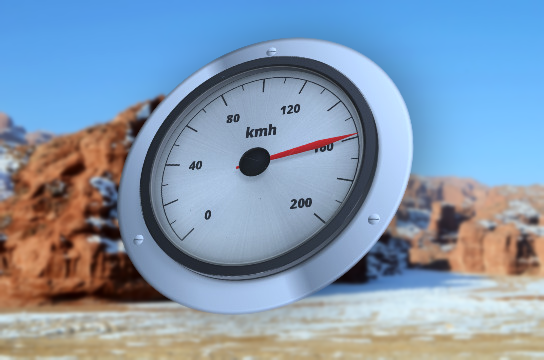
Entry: 160km/h
